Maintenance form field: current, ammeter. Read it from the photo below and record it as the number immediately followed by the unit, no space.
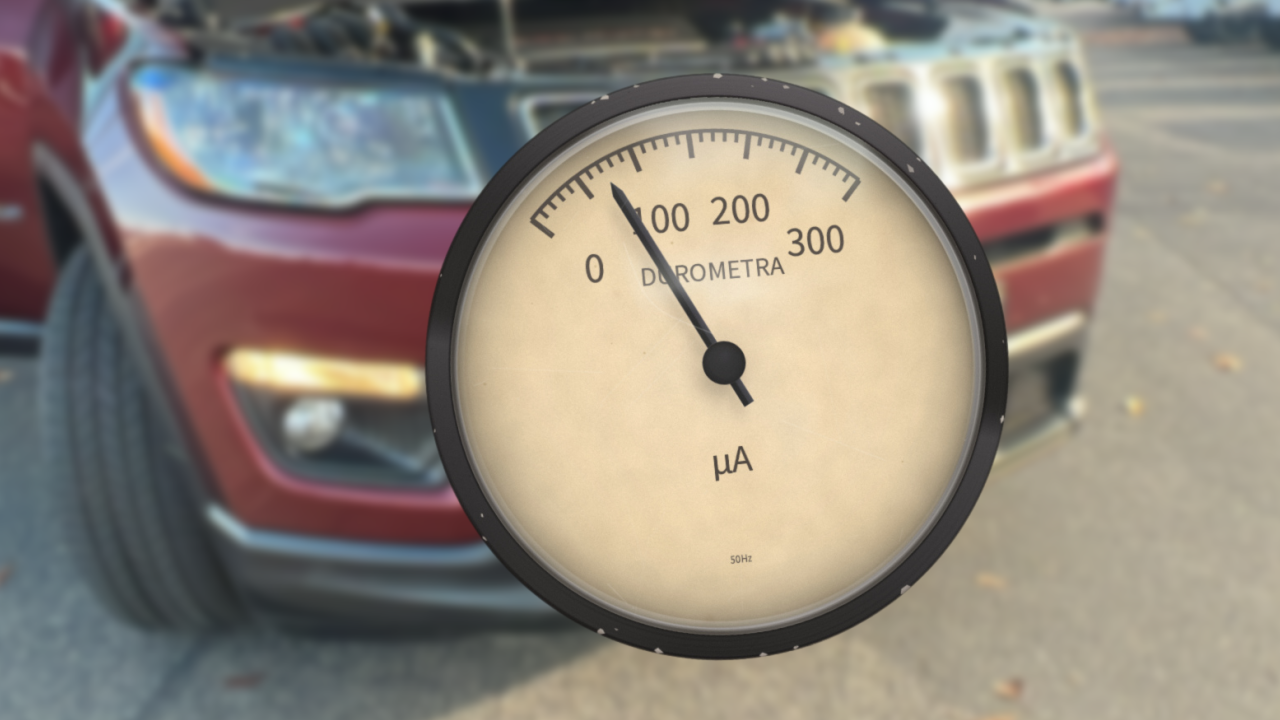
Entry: 70µA
